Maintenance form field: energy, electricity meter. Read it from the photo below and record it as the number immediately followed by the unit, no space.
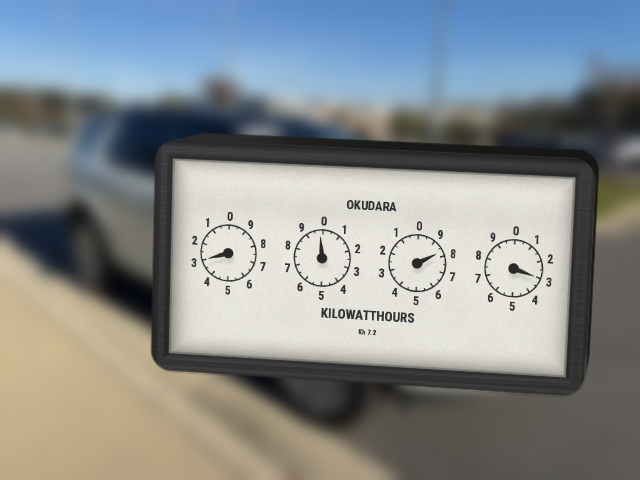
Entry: 2983kWh
